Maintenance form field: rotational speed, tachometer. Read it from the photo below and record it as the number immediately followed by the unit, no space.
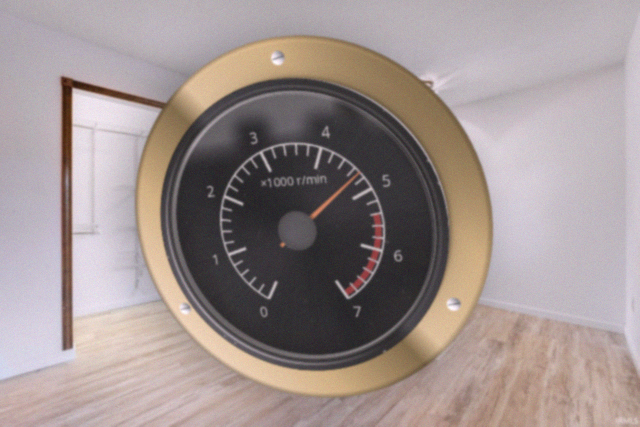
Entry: 4700rpm
